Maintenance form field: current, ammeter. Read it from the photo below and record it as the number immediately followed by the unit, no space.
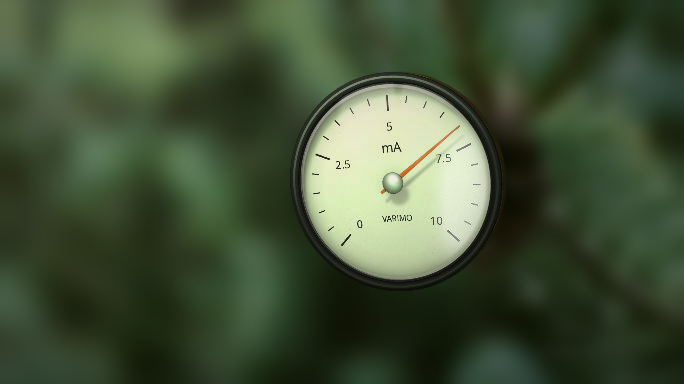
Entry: 7mA
